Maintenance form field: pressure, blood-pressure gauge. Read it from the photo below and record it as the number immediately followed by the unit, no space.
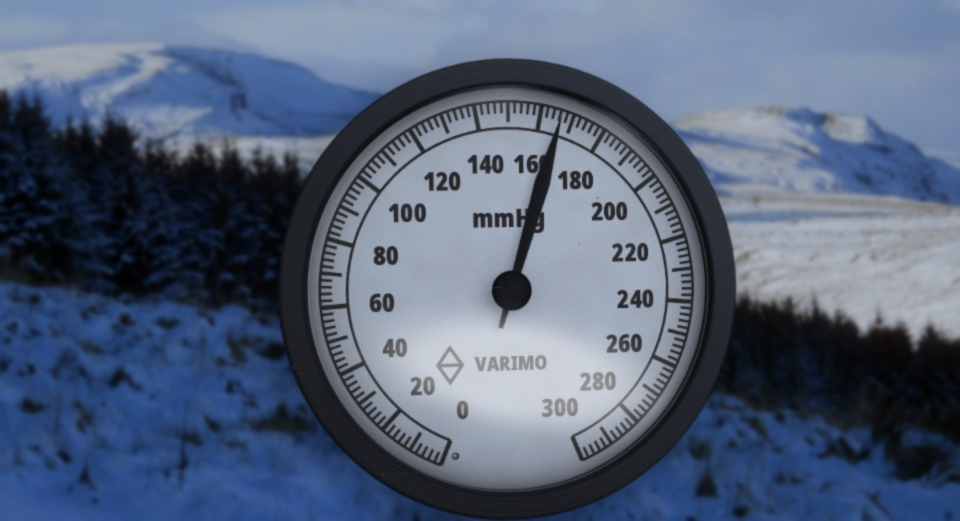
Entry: 166mmHg
